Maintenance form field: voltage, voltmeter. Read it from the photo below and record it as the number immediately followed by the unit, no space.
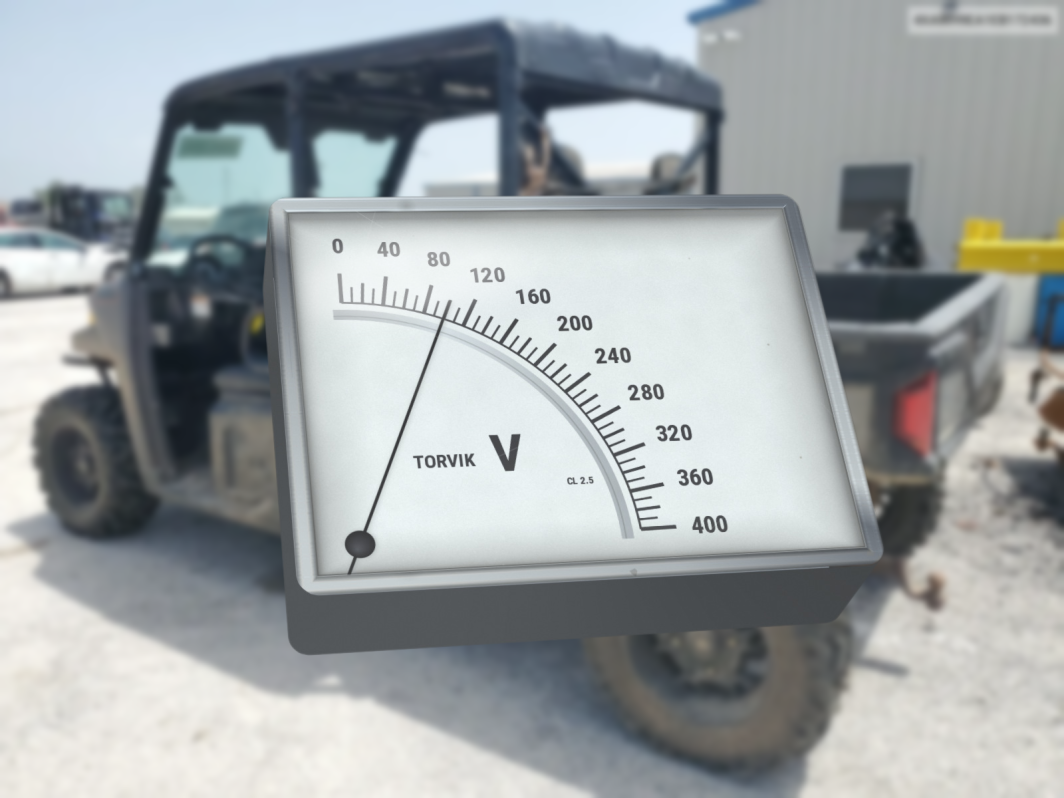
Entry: 100V
